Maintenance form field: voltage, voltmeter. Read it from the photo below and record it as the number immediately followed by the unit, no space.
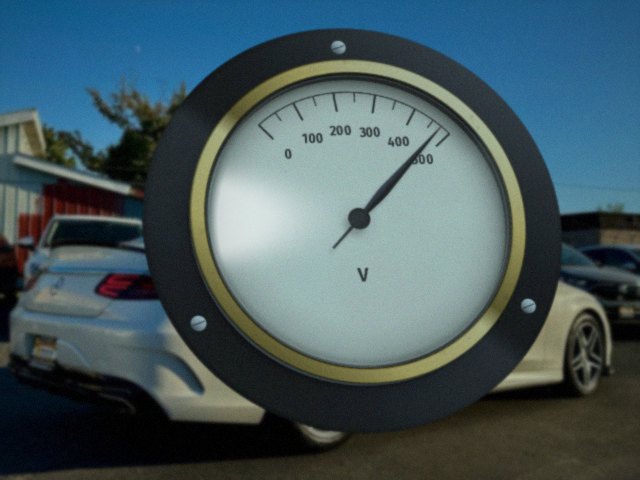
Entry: 475V
